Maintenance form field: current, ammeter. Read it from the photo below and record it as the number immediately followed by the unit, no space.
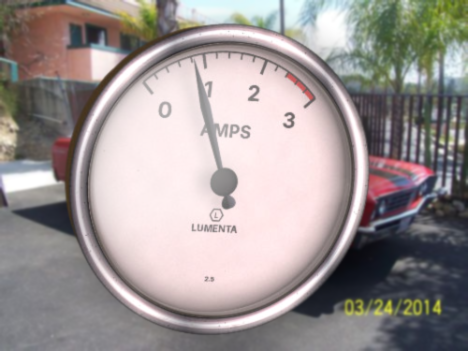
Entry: 0.8A
